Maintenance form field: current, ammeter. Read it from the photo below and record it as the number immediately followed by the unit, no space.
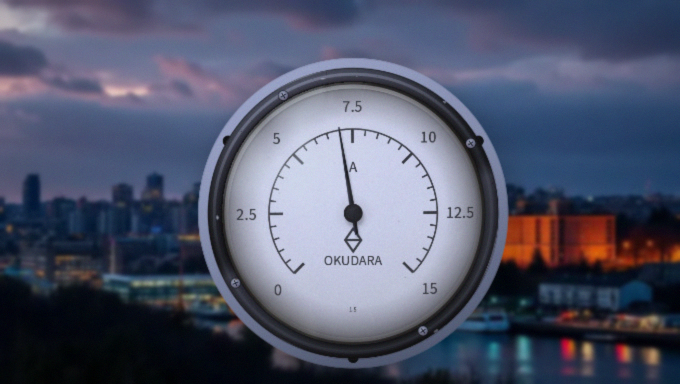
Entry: 7A
